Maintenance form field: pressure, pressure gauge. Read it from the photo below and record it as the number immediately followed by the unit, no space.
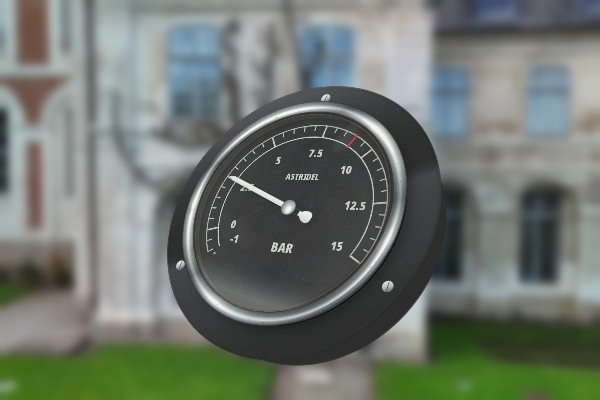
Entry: 2.5bar
